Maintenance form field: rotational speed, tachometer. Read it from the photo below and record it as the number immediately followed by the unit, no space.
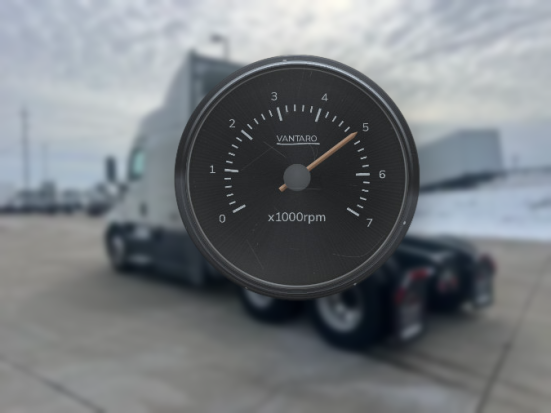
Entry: 5000rpm
